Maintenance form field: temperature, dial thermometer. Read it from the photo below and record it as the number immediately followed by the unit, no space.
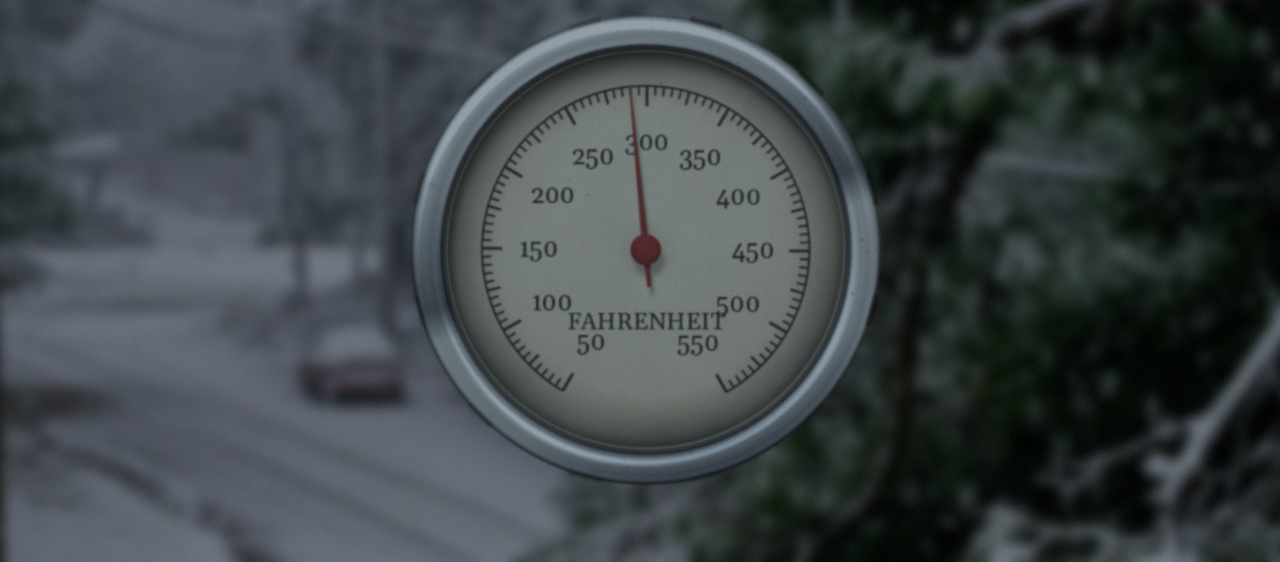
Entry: 290°F
